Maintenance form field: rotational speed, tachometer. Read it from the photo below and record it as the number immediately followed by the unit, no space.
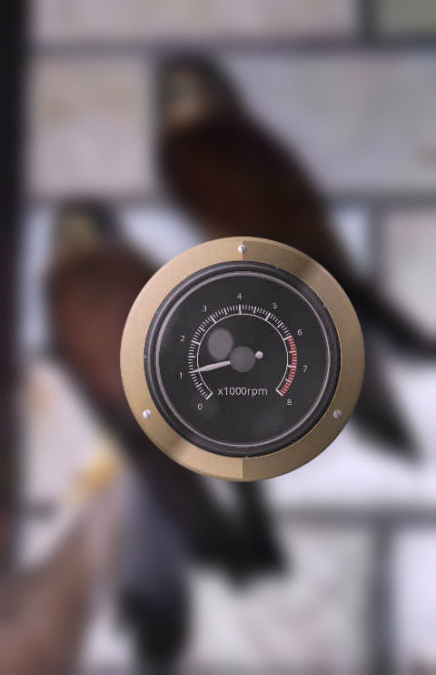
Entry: 1000rpm
